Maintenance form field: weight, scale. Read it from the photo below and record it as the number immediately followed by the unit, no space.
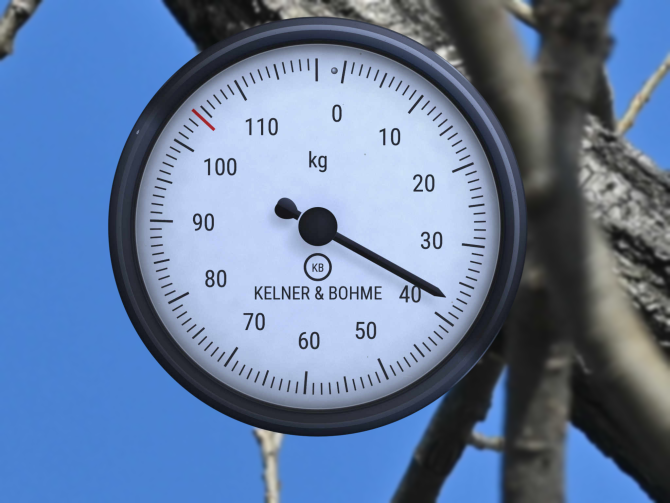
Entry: 37.5kg
